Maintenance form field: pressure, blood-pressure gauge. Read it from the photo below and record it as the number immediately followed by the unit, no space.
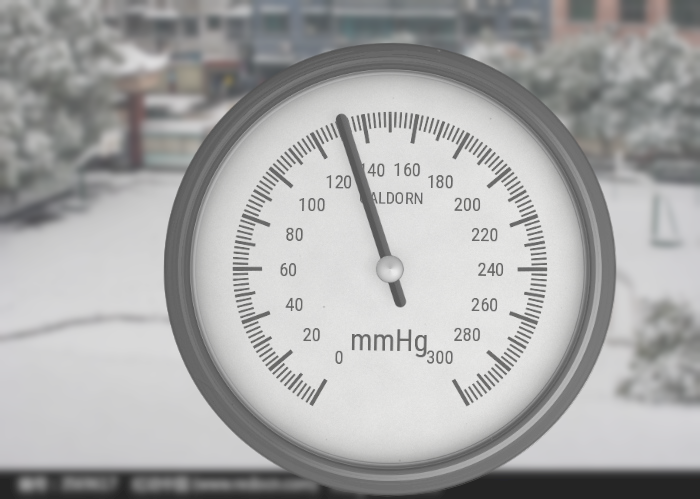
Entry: 132mmHg
